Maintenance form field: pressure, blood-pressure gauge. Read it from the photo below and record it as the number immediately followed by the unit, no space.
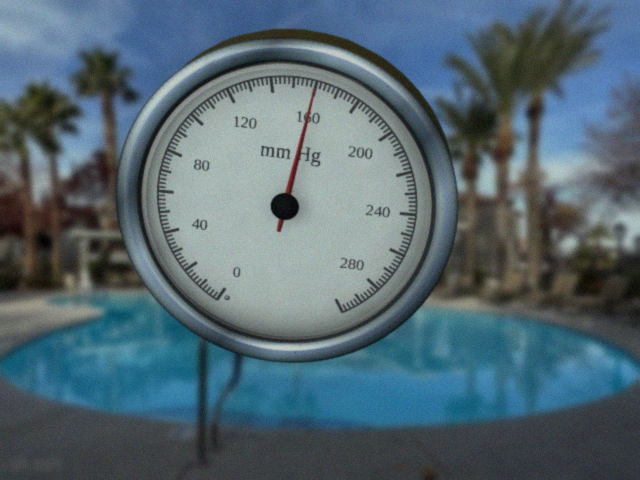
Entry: 160mmHg
